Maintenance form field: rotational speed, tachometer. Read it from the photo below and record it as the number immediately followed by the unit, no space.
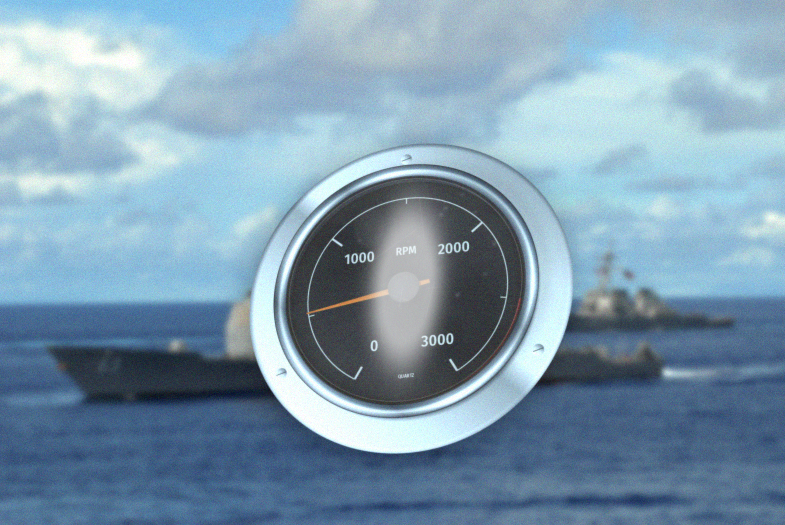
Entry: 500rpm
